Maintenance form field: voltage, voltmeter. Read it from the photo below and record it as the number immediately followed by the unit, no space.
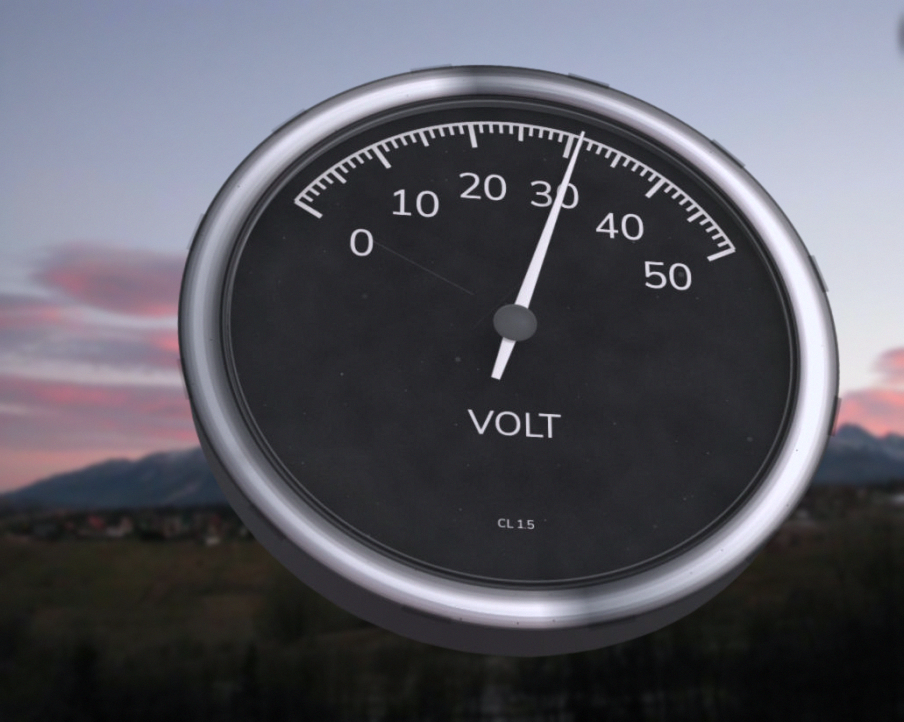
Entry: 31V
